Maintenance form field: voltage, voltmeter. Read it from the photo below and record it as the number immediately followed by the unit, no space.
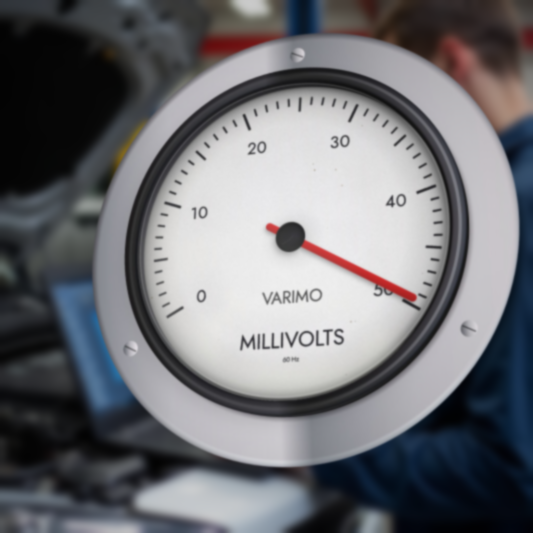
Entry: 49.5mV
